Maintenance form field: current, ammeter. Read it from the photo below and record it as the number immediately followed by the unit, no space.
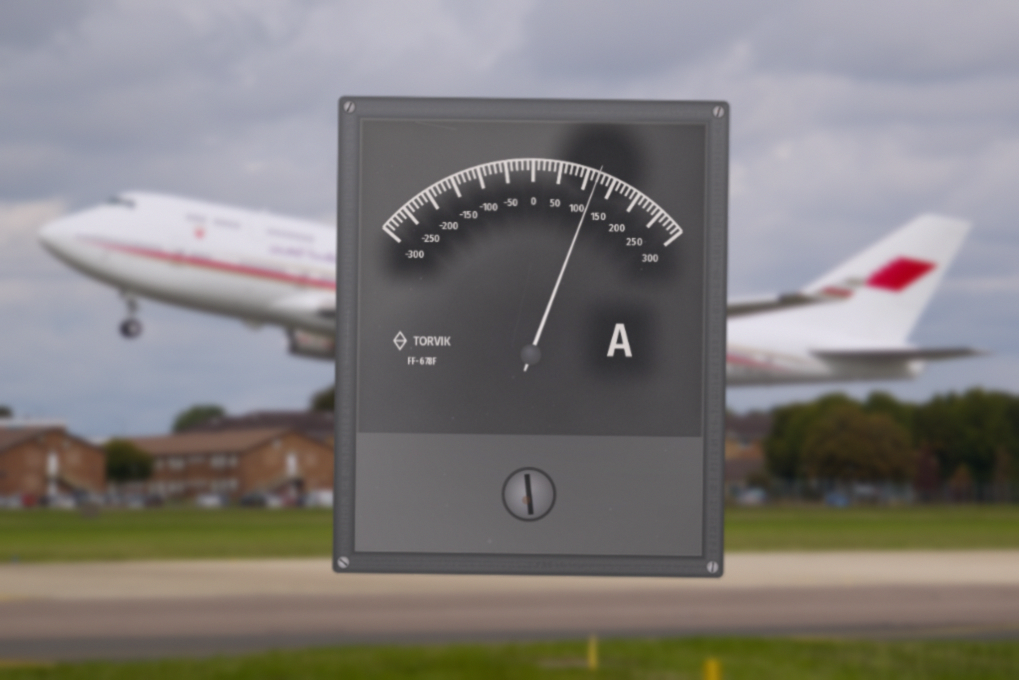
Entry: 120A
